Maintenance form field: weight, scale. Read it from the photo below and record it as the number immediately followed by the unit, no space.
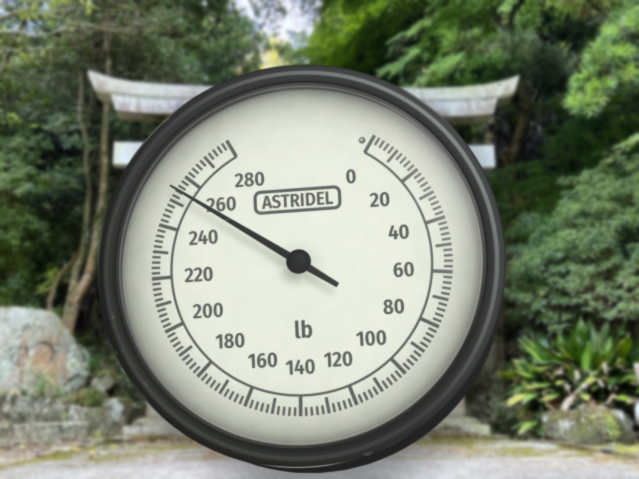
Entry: 254lb
